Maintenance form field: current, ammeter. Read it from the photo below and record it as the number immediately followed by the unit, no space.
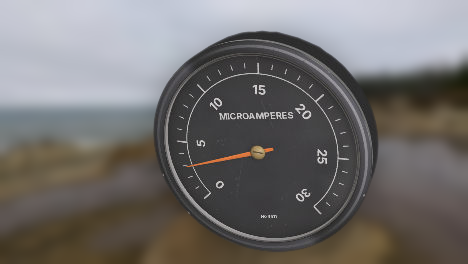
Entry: 3µA
